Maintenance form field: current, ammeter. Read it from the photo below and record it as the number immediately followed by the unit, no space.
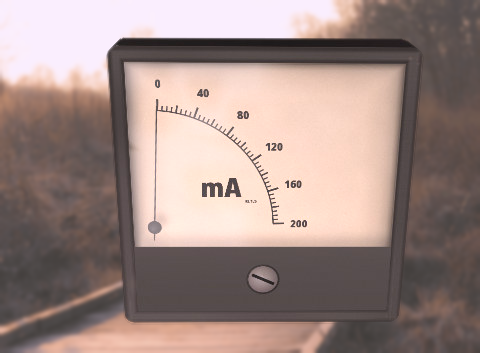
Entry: 0mA
